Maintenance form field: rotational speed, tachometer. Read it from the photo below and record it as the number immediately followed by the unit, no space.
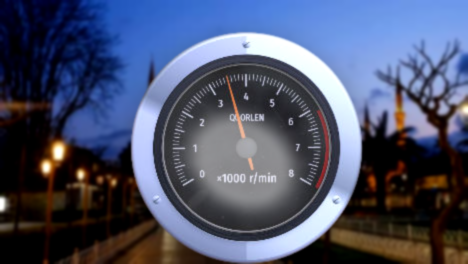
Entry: 3500rpm
